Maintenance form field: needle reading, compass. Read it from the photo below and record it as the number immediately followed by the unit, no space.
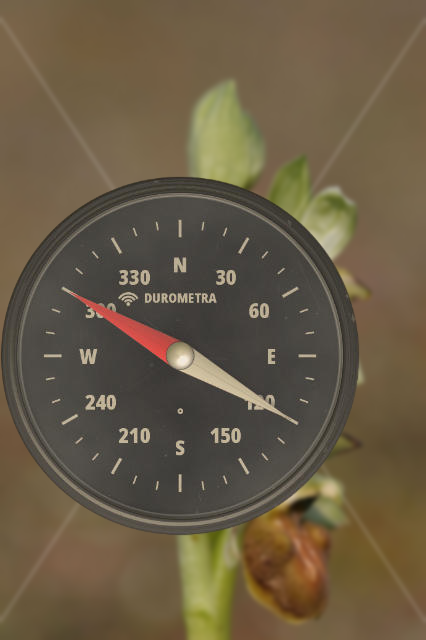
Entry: 300°
